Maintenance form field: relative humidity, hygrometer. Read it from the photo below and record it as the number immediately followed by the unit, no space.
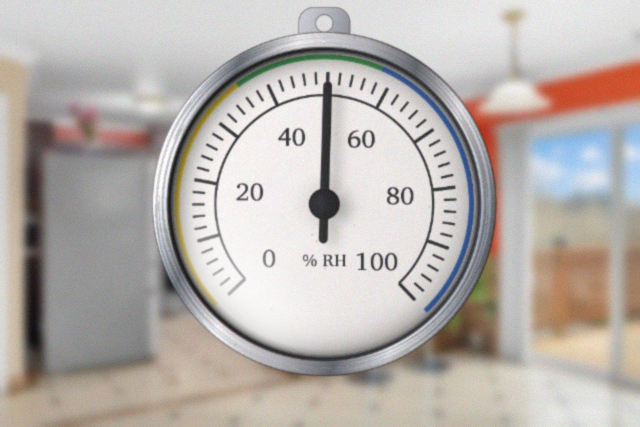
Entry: 50%
